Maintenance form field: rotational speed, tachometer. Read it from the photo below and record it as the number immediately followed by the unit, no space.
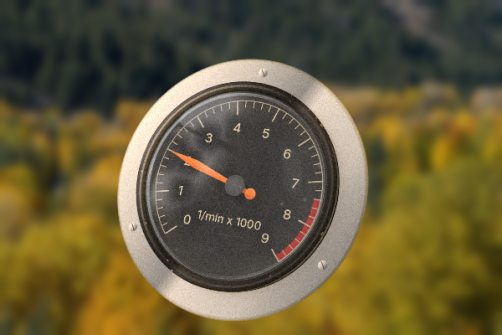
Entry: 2000rpm
